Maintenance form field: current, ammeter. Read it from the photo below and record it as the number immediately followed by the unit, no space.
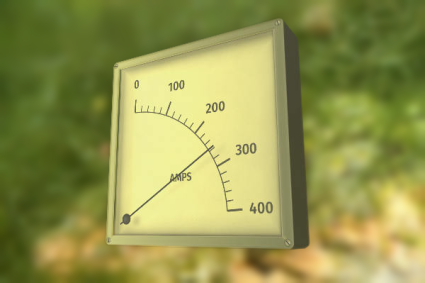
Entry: 260A
